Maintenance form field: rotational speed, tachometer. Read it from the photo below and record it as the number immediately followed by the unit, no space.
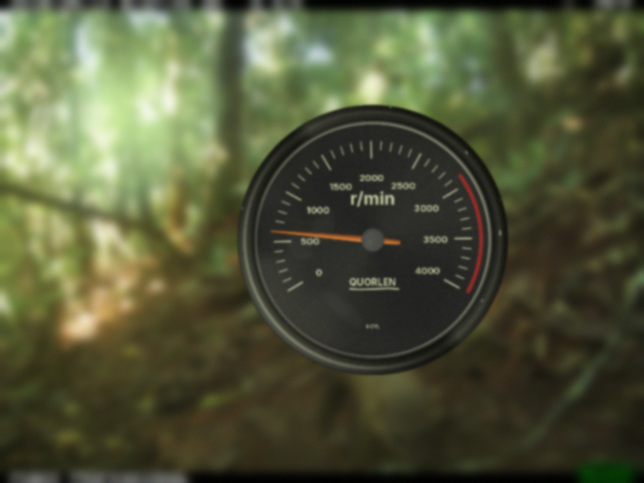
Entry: 600rpm
